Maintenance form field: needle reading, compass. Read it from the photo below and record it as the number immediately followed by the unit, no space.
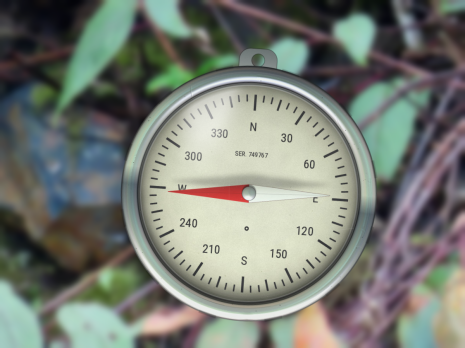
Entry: 267.5°
